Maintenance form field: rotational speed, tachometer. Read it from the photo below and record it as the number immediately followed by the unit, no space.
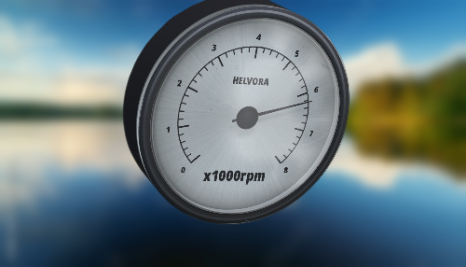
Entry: 6200rpm
